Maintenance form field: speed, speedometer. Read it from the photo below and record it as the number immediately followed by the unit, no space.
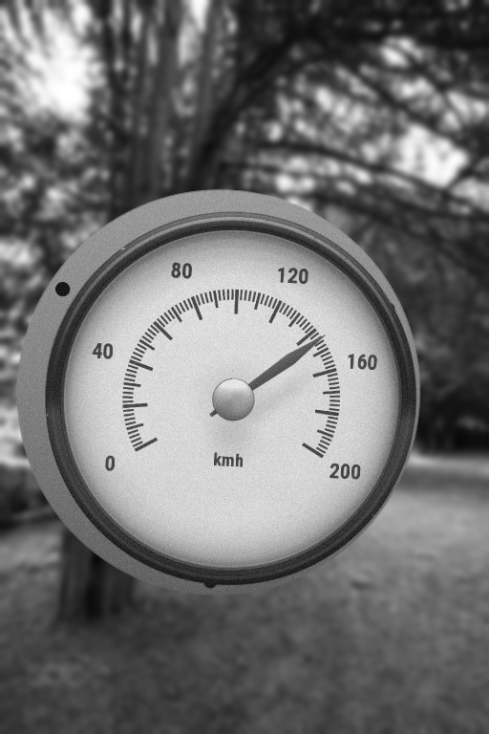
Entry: 144km/h
